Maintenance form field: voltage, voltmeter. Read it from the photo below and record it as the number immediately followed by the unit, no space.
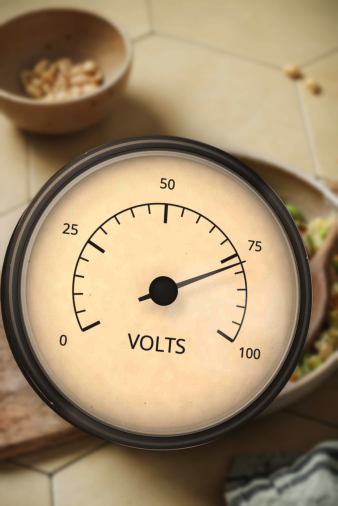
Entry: 77.5V
